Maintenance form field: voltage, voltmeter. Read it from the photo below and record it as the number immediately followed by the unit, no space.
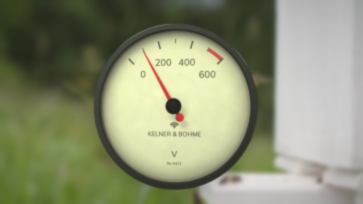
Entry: 100V
